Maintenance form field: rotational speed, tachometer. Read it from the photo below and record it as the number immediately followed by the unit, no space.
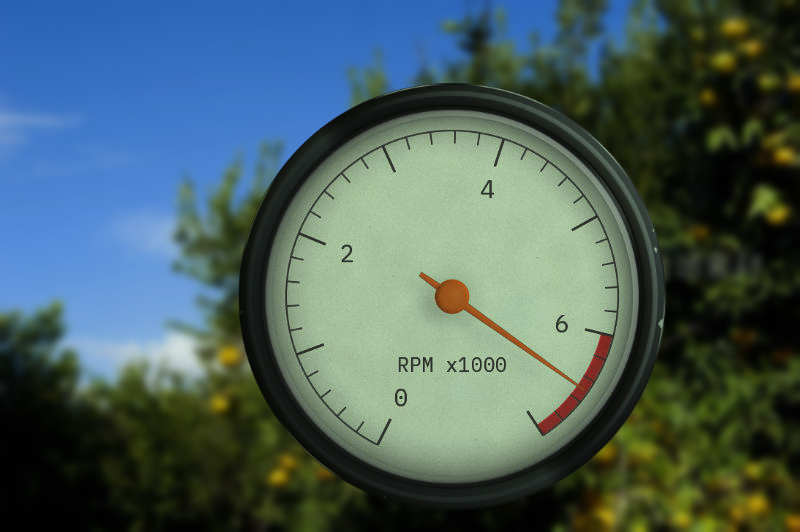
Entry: 6500rpm
